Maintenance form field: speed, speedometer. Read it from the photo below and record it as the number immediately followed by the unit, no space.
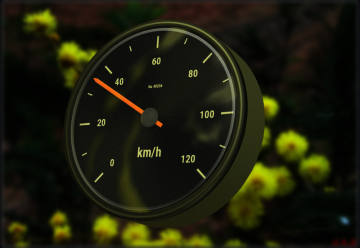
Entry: 35km/h
